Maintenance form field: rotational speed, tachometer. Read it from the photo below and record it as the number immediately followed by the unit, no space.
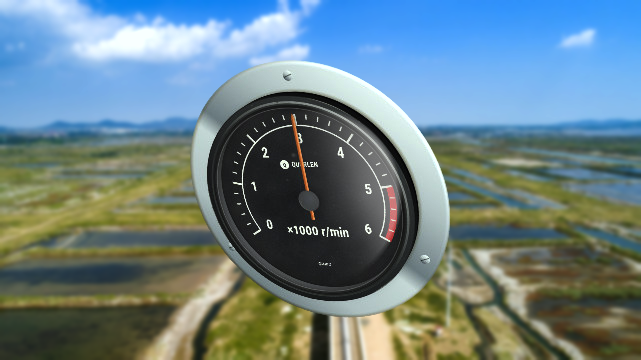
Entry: 3000rpm
